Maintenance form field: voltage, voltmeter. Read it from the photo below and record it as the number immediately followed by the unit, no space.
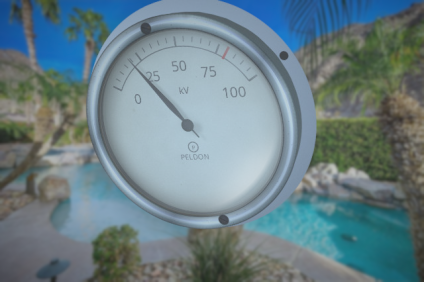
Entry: 20kV
